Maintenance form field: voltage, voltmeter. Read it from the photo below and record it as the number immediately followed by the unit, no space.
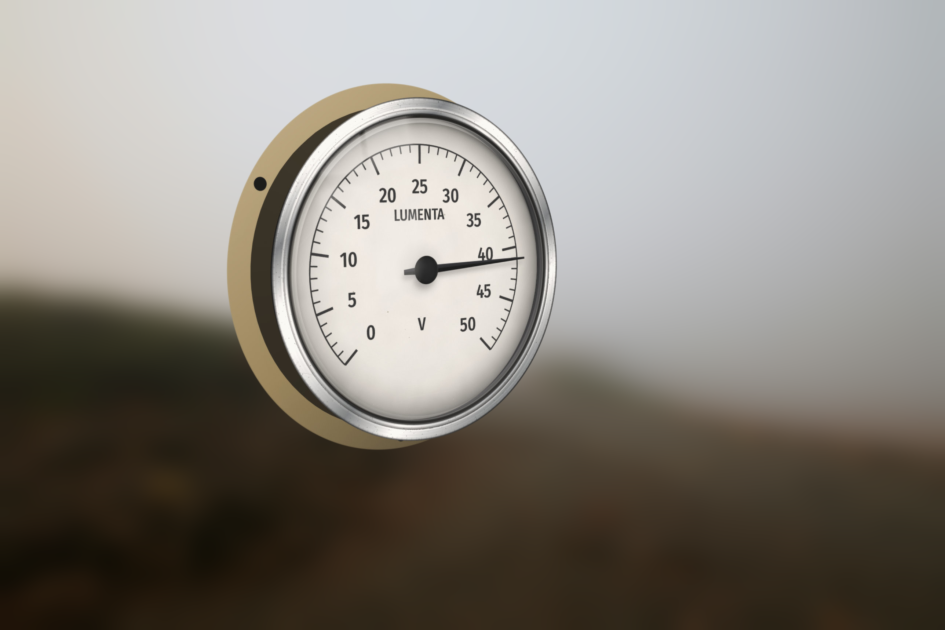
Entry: 41V
